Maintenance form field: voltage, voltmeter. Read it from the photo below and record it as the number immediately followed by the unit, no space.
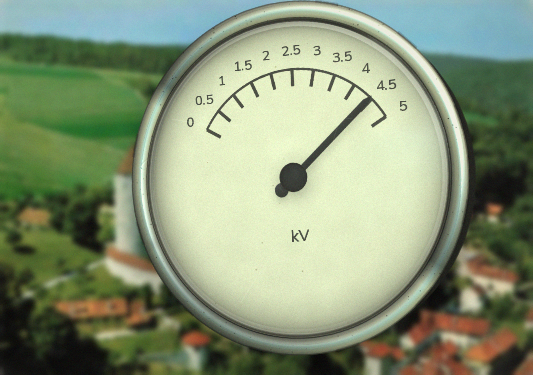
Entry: 4.5kV
